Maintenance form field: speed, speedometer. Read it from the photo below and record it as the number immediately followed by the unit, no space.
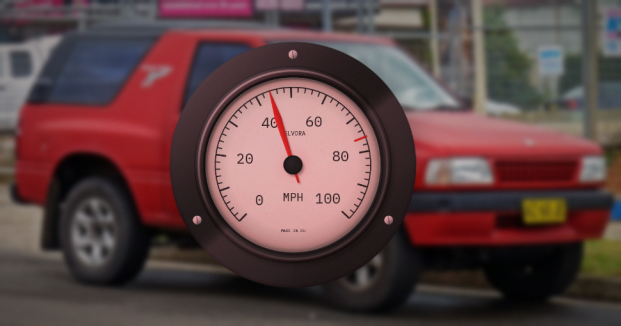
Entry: 44mph
